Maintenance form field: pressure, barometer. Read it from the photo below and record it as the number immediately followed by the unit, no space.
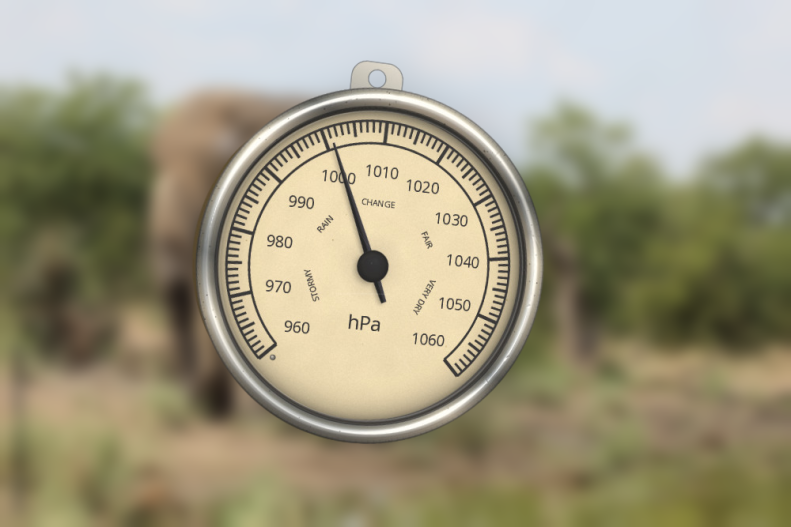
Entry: 1001hPa
